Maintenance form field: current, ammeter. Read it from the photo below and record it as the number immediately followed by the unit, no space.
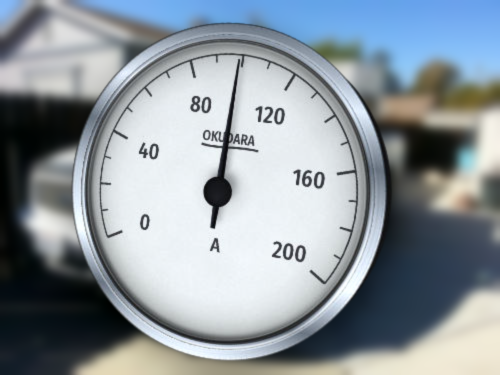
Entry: 100A
